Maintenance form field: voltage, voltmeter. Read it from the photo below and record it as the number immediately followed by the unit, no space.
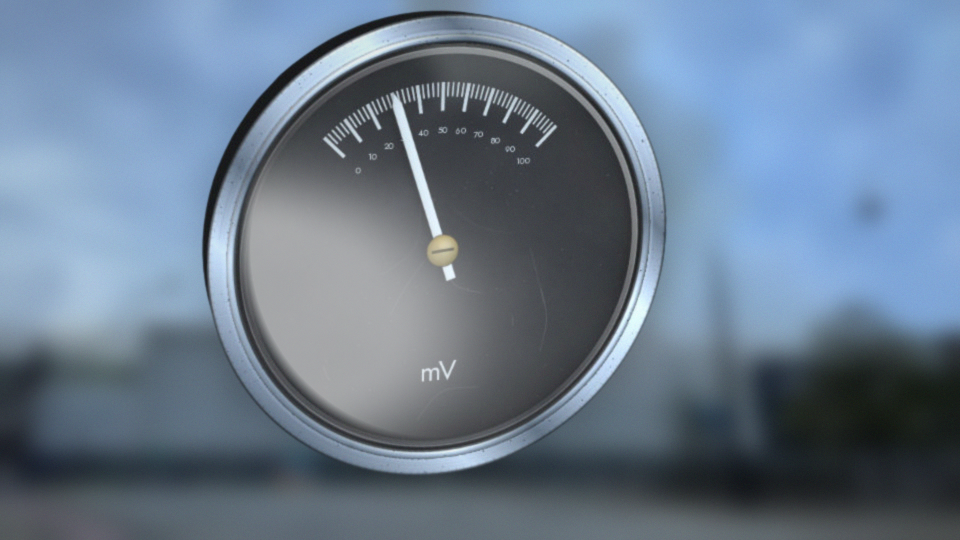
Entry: 30mV
